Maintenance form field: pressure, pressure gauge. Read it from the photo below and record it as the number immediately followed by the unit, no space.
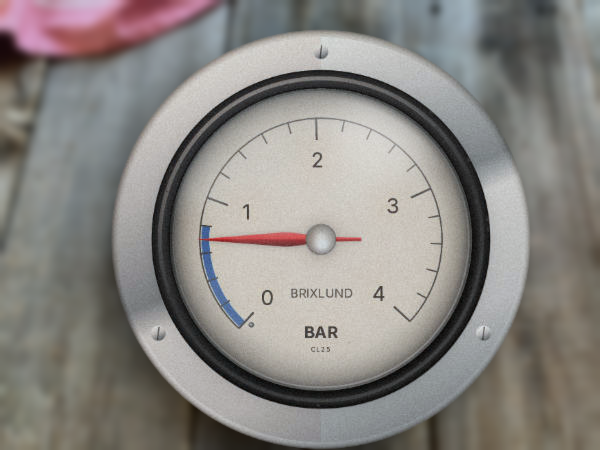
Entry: 0.7bar
